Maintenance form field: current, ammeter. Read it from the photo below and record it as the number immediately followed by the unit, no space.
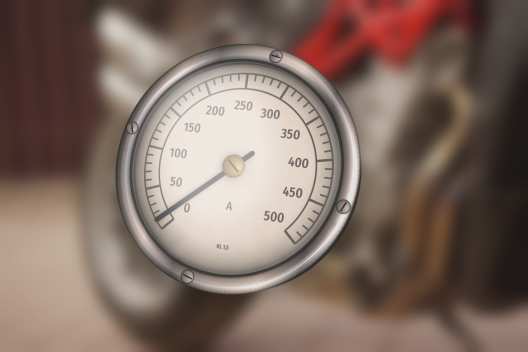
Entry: 10A
